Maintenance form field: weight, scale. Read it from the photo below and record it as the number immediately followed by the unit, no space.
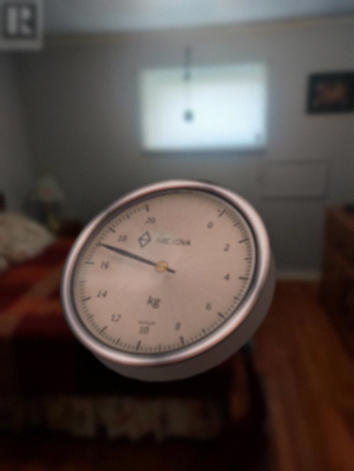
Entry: 17kg
